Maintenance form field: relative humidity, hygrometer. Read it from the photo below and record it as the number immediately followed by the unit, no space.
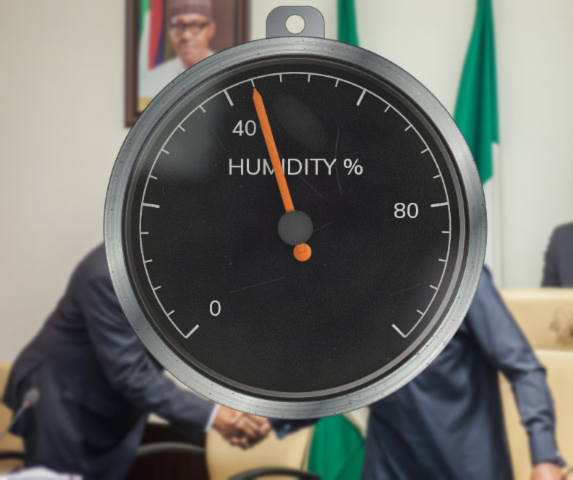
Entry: 44%
